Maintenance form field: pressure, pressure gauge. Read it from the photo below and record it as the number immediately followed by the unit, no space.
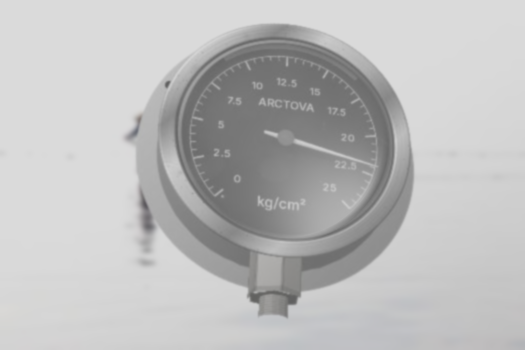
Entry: 22kg/cm²
